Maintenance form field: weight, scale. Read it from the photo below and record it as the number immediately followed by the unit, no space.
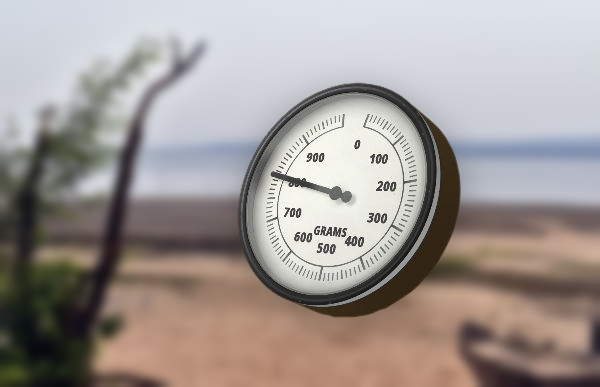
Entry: 800g
